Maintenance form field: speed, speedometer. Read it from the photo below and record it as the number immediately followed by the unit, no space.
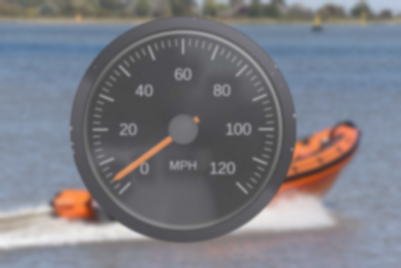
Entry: 4mph
